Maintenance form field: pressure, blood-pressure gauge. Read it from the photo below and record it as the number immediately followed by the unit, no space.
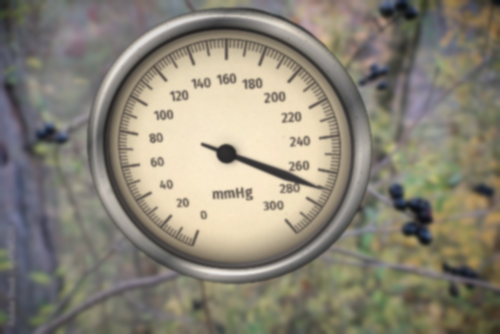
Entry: 270mmHg
